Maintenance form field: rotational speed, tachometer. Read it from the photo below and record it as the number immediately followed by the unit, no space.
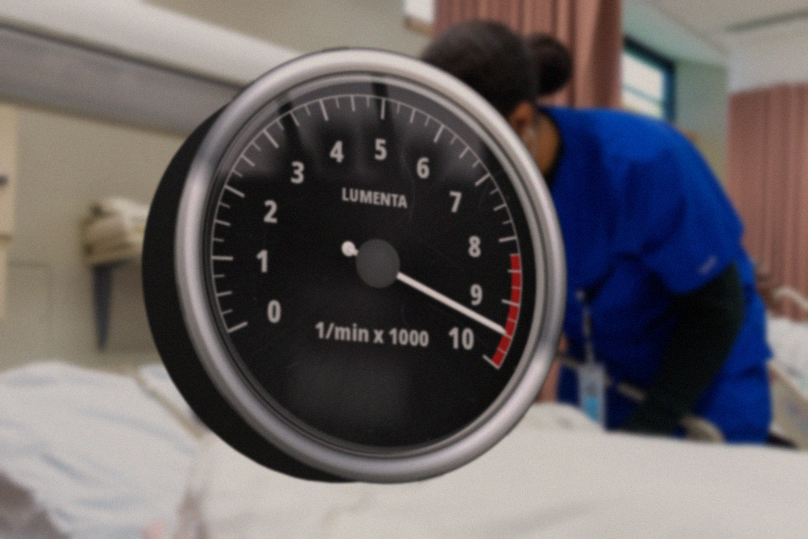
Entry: 9500rpm
